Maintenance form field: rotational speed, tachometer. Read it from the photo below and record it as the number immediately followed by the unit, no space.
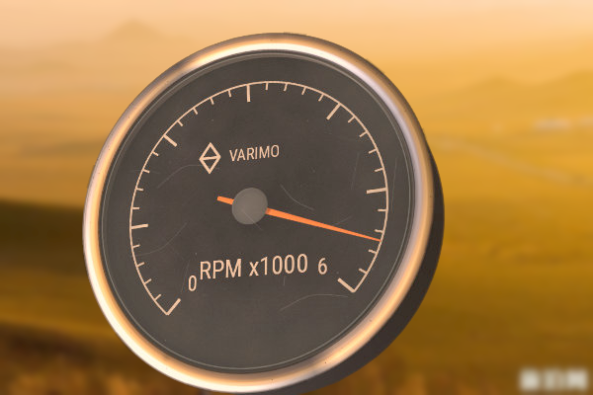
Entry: 5500rpm
